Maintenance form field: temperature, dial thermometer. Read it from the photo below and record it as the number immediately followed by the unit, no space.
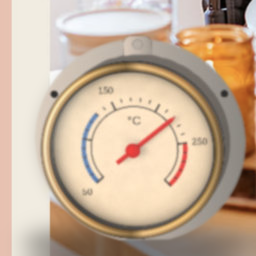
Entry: 220°C
